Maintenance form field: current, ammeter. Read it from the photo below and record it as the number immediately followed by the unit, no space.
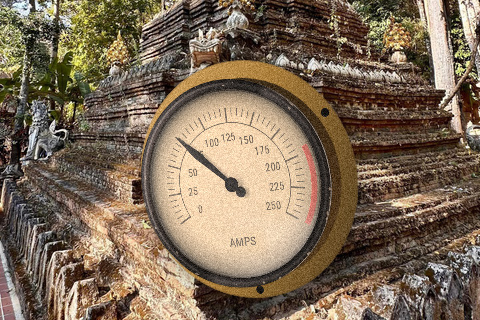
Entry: 75A
